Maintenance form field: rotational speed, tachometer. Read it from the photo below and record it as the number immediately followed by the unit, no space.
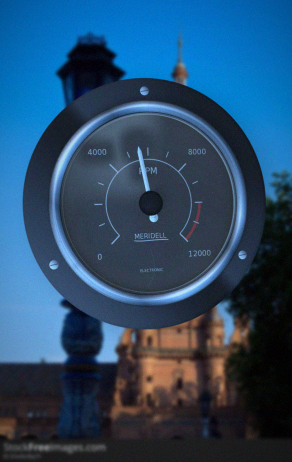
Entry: 5500rpm
